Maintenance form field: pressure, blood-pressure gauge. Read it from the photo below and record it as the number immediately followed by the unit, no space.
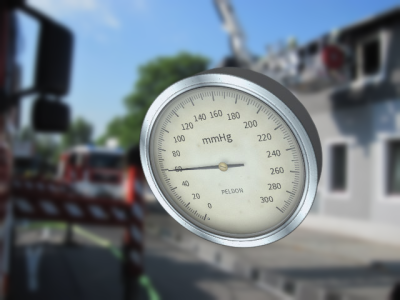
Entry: 60mmHg
